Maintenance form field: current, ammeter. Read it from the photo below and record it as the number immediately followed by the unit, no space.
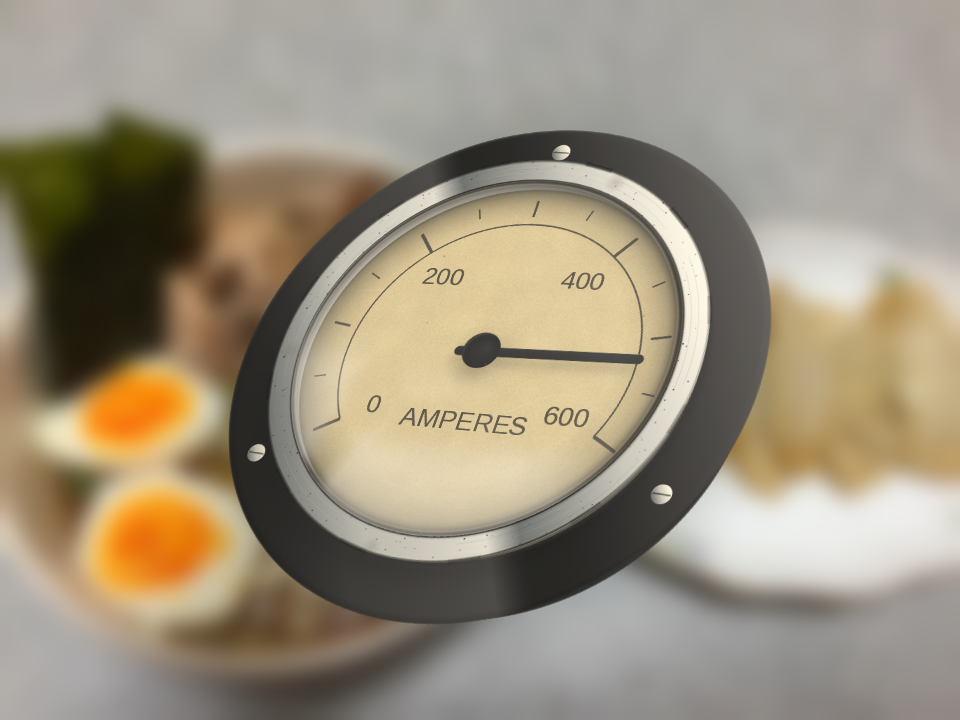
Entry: 525A
